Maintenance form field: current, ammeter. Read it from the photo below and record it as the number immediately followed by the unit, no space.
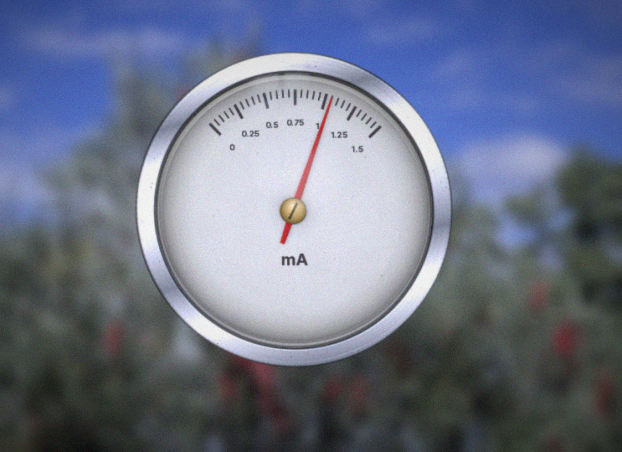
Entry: 1.05mA
